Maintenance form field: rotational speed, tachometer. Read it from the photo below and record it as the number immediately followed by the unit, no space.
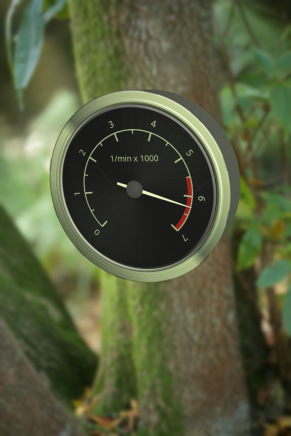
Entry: 6250rpm
